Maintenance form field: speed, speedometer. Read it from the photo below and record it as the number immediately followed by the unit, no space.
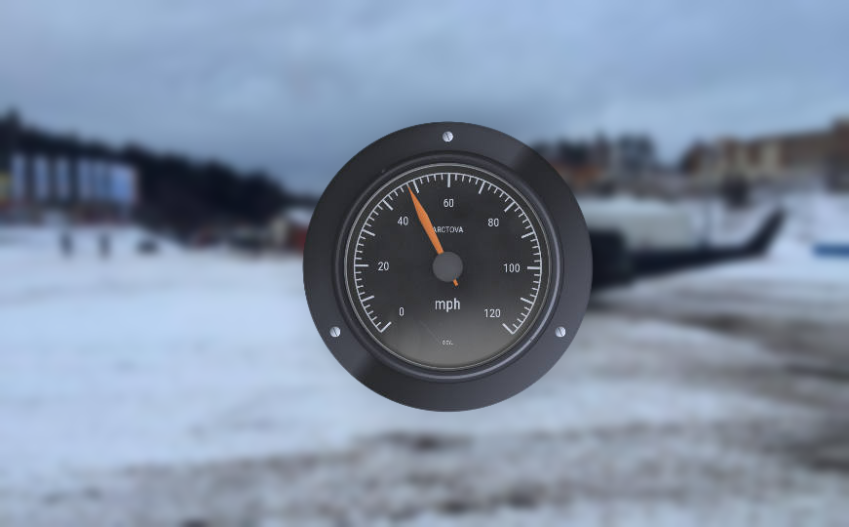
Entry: 48mph
